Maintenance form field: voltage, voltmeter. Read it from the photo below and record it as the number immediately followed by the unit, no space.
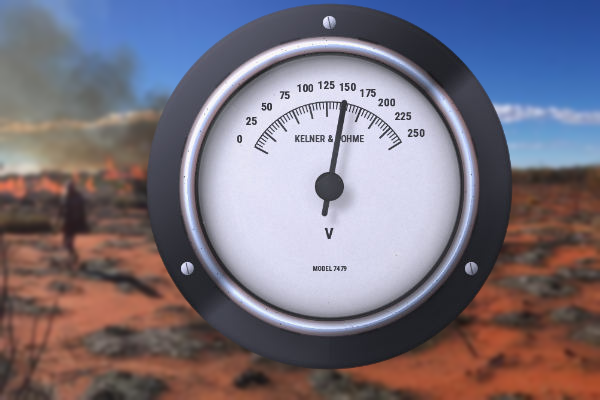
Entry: 150V
